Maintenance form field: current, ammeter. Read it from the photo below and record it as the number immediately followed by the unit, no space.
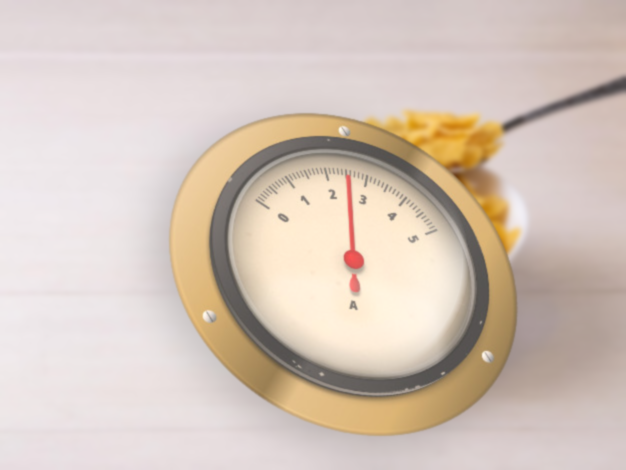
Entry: 2.5A
